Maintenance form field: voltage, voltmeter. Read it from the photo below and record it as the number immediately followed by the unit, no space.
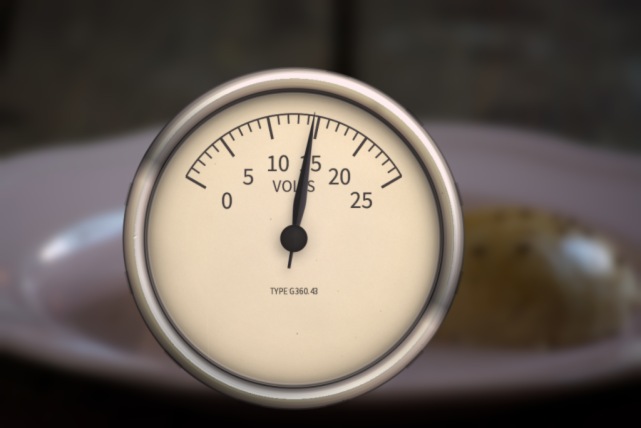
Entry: 14.5V
